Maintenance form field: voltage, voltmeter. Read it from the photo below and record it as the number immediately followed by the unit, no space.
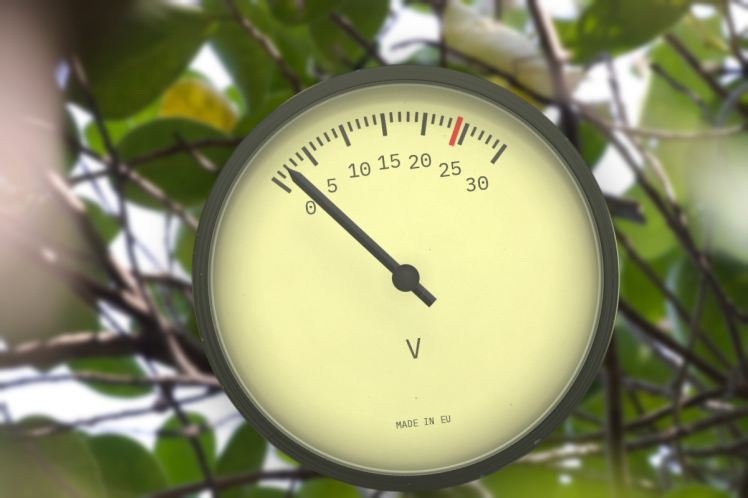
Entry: 2V
